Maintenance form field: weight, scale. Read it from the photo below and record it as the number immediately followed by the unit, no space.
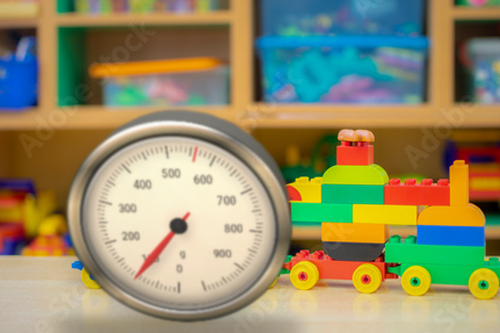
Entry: 100g
